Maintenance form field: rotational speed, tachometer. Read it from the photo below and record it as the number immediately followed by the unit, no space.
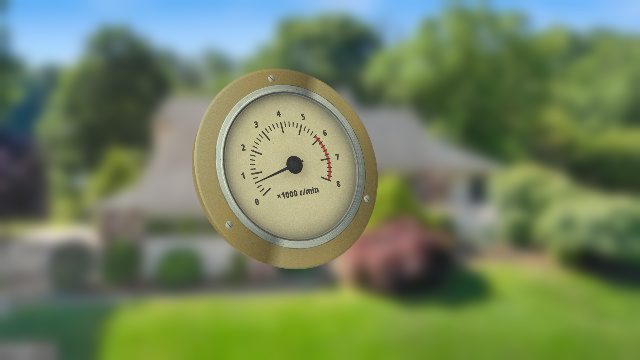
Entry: 600rpm
